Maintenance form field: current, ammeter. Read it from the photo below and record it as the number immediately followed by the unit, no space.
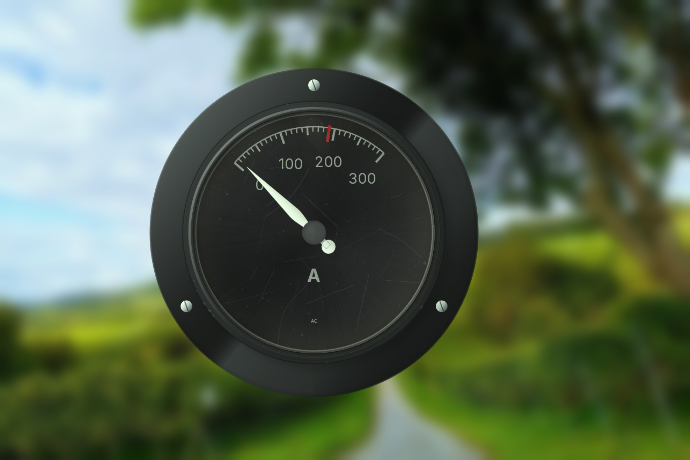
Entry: 10A
